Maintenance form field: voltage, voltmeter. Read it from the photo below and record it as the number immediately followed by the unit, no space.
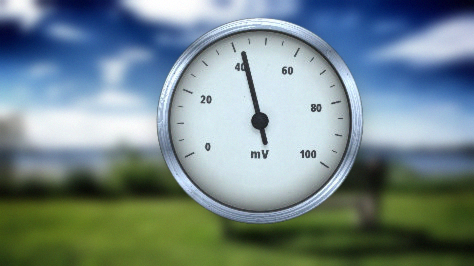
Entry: 42.5mV
